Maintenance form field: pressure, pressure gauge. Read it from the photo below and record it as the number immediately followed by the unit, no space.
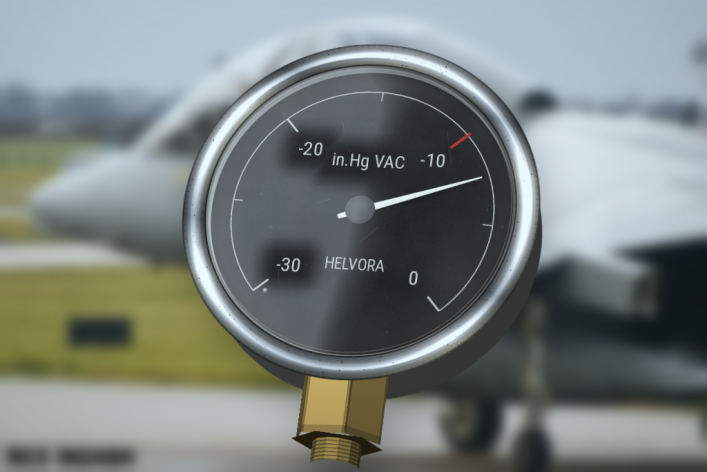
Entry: -7.5inHg
